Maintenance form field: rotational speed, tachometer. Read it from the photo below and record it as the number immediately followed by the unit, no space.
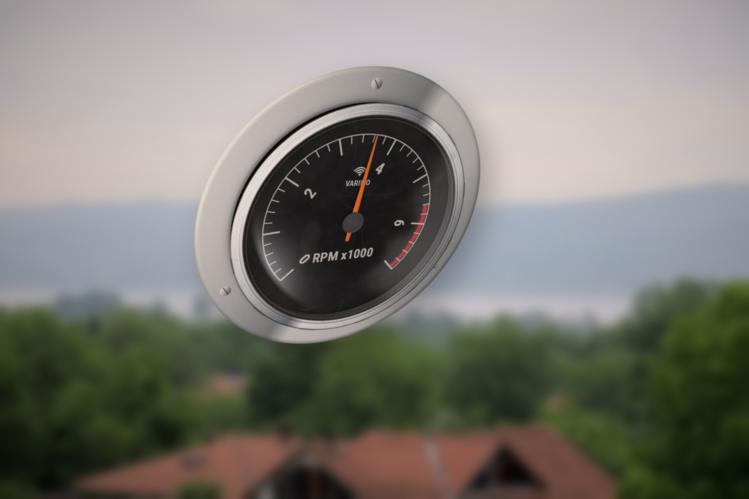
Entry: 3600rpm
